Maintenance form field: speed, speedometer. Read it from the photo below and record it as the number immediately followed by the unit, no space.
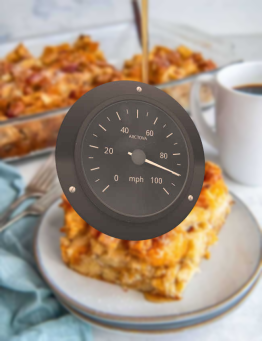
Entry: 90mph
